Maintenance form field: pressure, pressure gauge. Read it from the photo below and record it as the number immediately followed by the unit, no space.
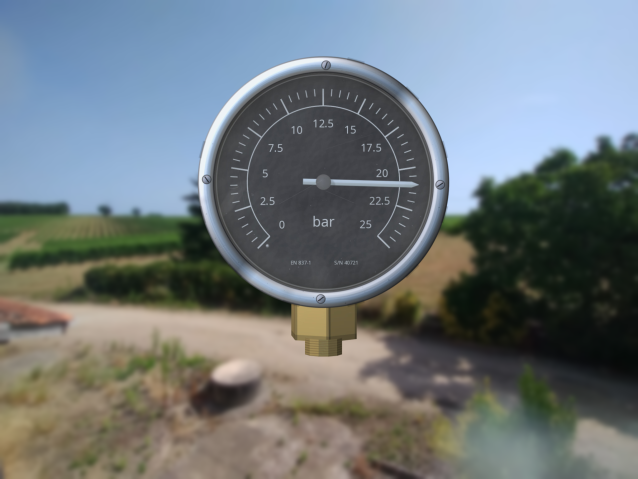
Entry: 21bar
